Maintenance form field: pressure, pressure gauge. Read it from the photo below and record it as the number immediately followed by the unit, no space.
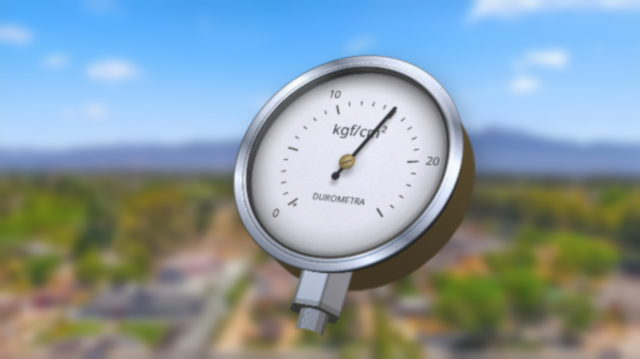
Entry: 15kg/cm²
